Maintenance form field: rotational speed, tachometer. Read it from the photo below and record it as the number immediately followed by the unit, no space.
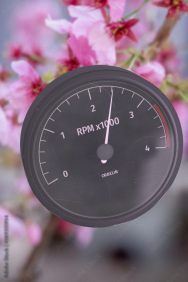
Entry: 2400rpm
